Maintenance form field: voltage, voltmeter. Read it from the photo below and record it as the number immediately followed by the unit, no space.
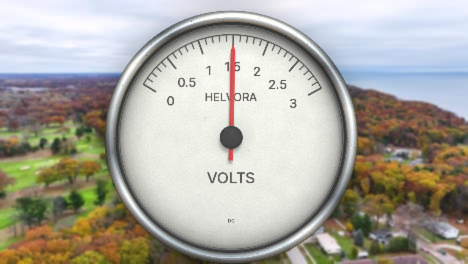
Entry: 1.5V
